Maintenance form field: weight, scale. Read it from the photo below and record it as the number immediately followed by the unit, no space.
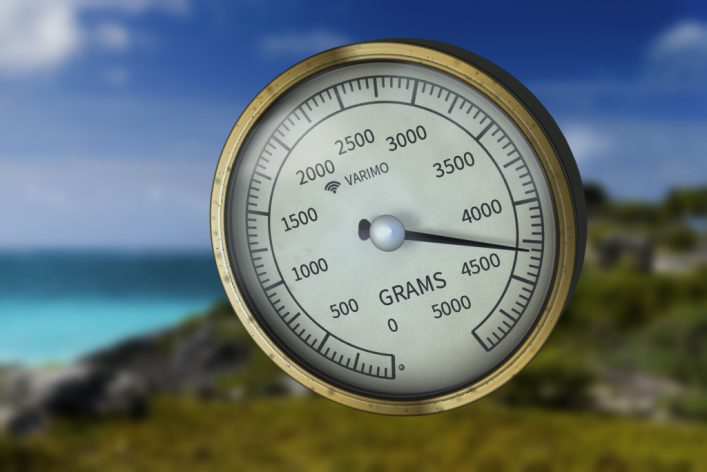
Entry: 4300g
